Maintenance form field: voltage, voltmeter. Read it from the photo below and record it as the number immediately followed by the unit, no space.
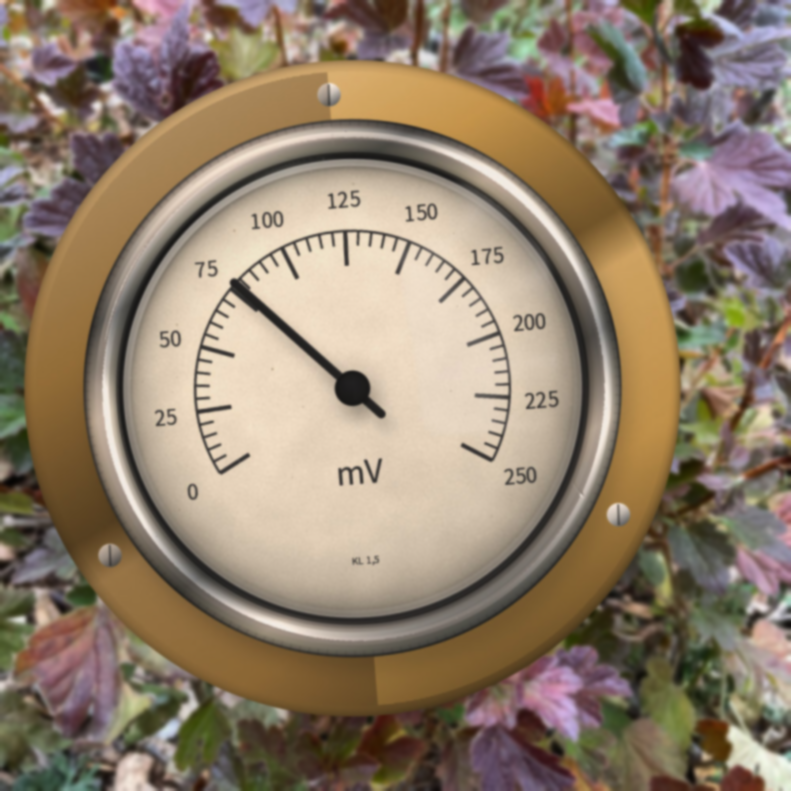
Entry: 77.5mV
